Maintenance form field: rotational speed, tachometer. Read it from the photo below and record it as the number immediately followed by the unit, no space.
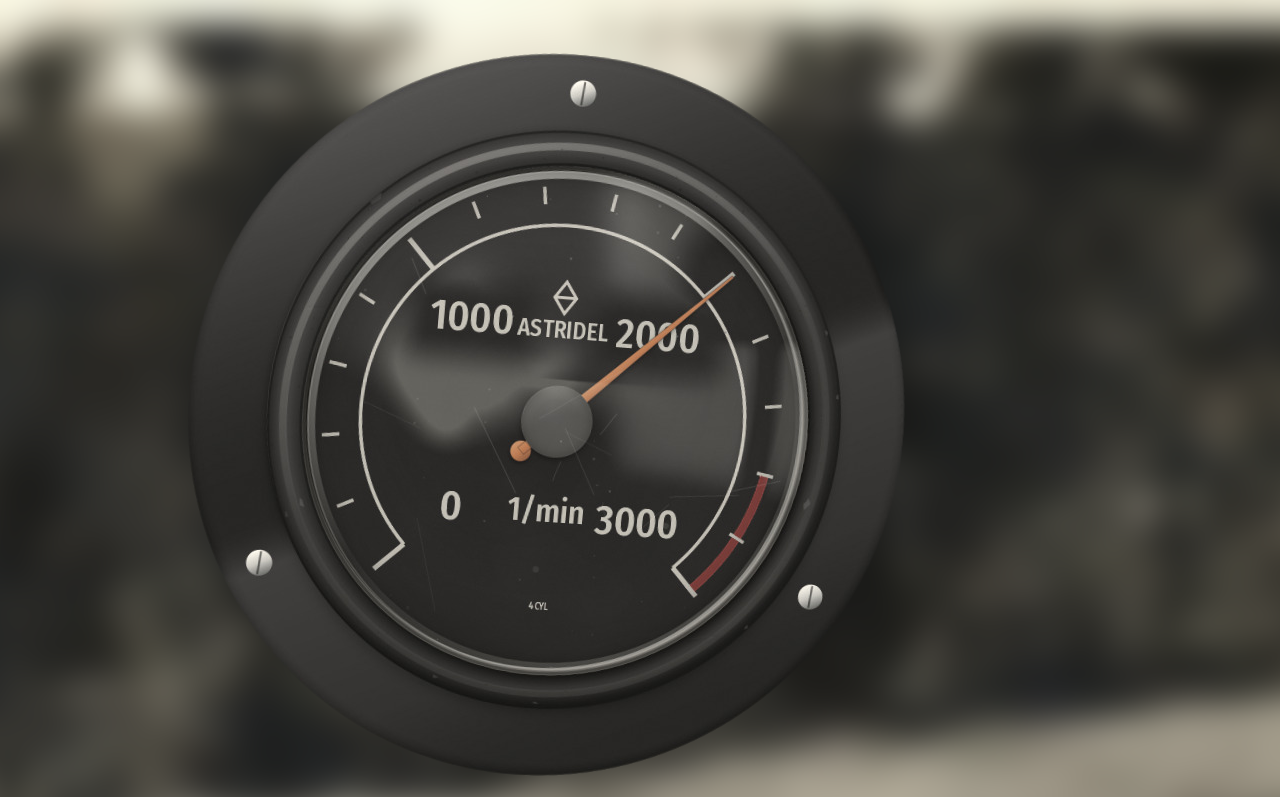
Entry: 2000rpm
